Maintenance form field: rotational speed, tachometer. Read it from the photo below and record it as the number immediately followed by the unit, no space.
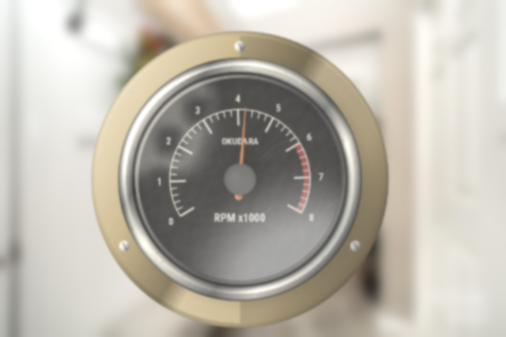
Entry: 4200rpm
